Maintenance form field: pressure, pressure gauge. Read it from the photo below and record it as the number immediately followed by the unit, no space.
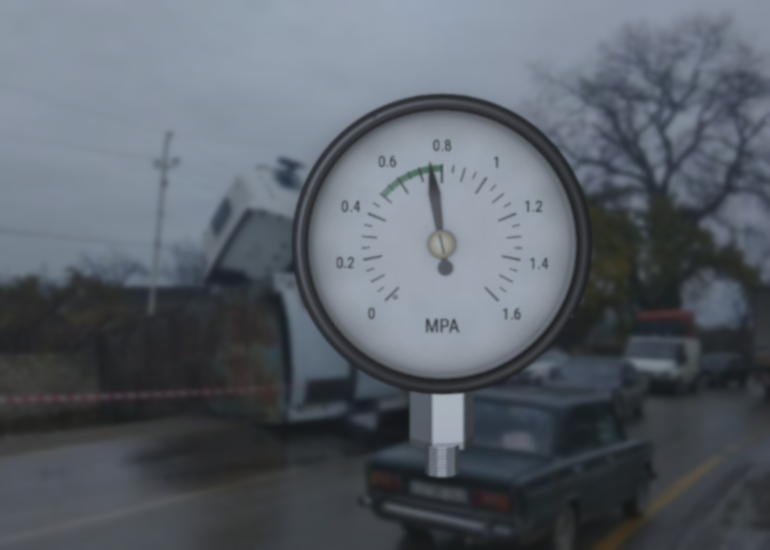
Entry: 0.75MPa
